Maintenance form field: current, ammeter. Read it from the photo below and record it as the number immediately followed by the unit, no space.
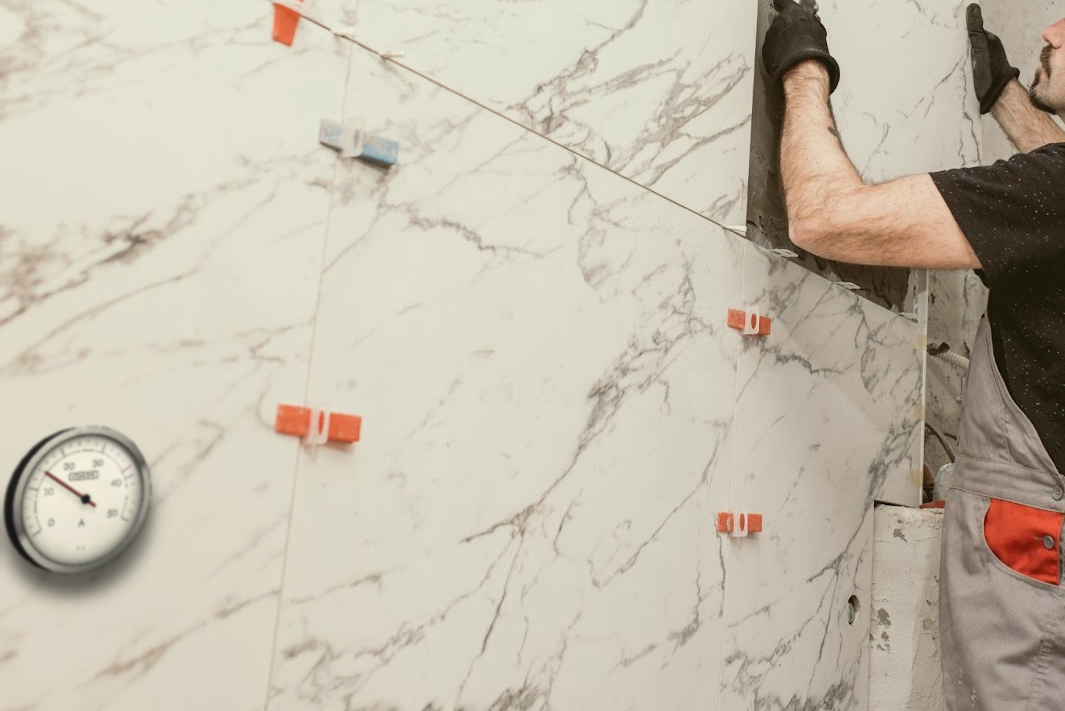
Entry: 14A
